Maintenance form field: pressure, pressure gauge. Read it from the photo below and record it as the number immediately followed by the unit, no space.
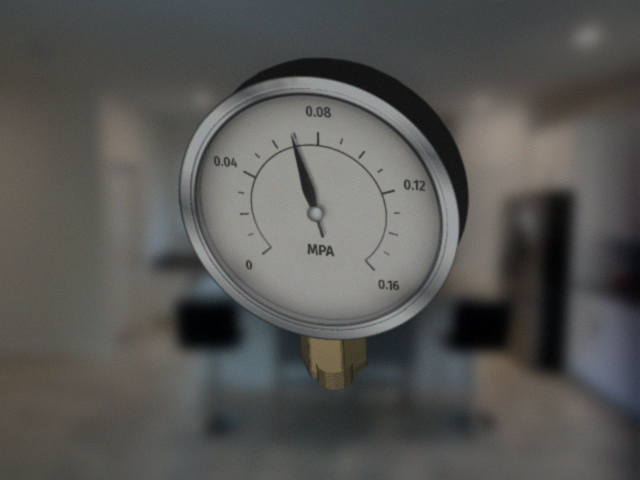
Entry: 0.07MPa
